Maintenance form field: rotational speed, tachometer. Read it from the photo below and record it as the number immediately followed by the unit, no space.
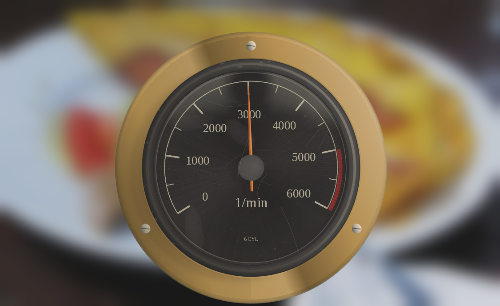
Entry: 3000rpm
